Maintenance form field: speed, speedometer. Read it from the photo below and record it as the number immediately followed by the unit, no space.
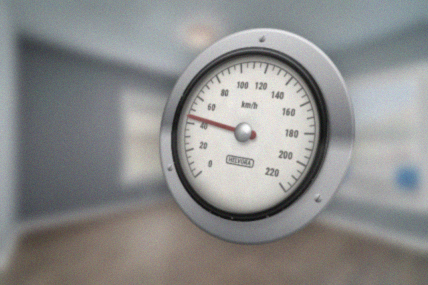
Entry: 45km/h
